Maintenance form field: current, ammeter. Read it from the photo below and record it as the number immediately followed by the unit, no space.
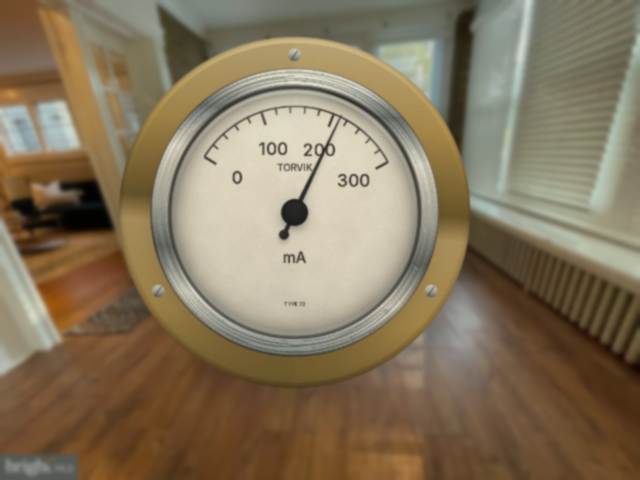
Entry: 210mA
